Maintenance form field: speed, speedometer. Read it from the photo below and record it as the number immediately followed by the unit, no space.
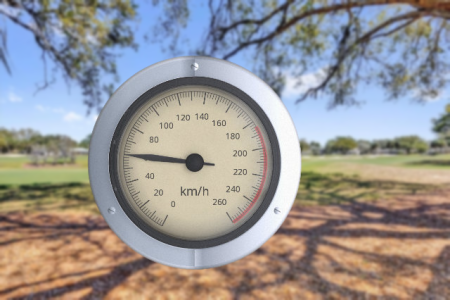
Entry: 60km/h
